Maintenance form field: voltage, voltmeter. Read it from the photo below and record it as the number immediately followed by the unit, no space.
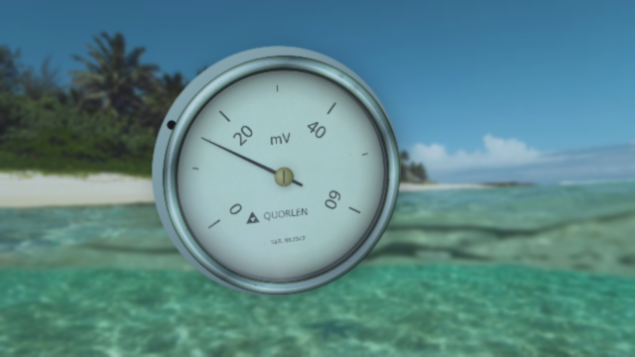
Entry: 15mV
